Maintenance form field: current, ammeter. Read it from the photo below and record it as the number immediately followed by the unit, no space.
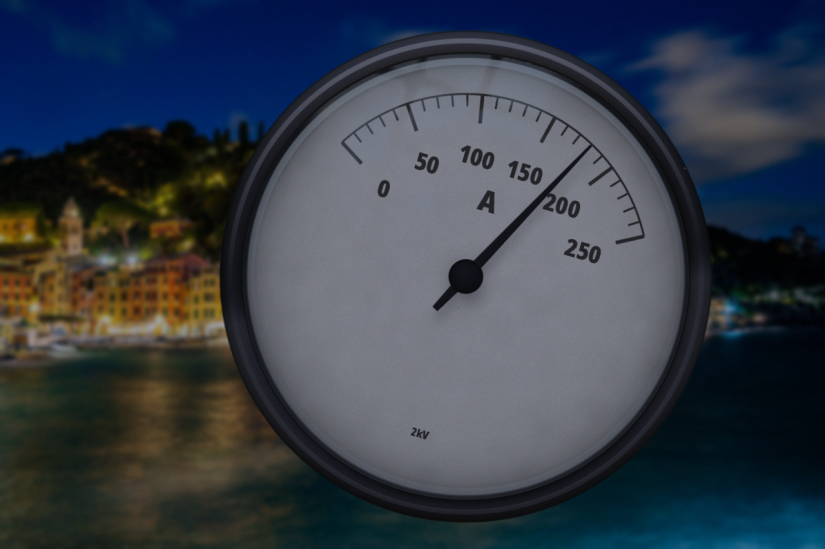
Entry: 180A
